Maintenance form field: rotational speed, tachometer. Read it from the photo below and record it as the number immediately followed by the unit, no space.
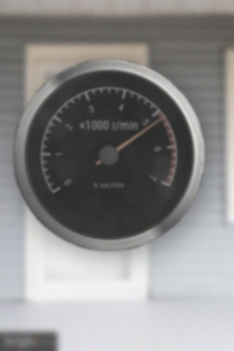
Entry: 5200rpm
